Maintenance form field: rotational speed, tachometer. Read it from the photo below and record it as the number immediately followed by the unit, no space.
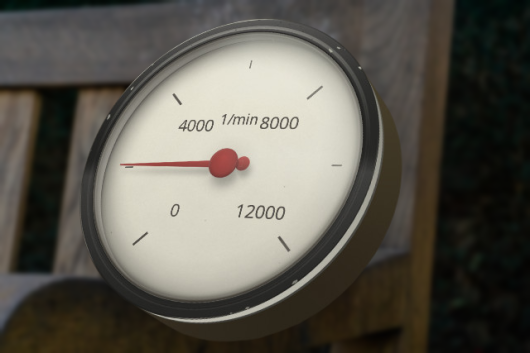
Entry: 2000rpm
